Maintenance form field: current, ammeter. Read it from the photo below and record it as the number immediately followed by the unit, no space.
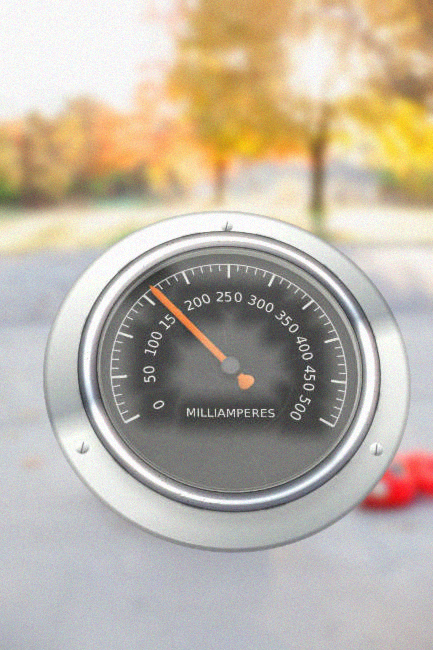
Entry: 160mA
